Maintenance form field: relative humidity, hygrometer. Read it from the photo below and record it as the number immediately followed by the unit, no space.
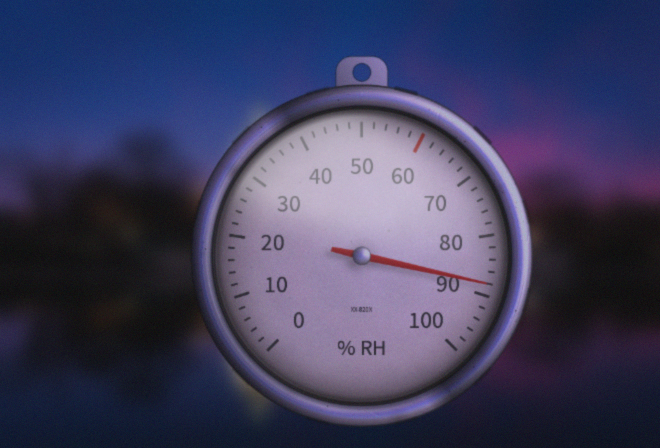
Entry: 88%
